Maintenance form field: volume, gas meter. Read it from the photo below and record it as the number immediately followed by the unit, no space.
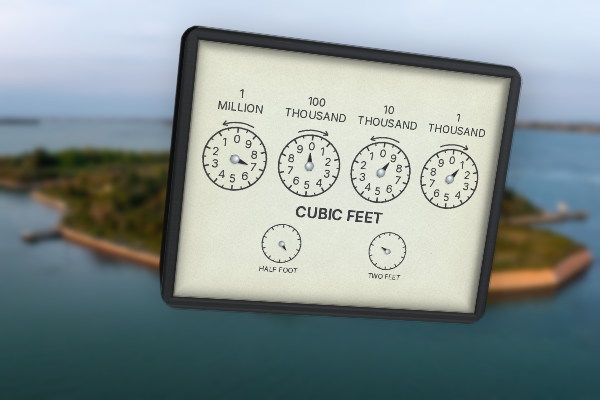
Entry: 699100ft³
